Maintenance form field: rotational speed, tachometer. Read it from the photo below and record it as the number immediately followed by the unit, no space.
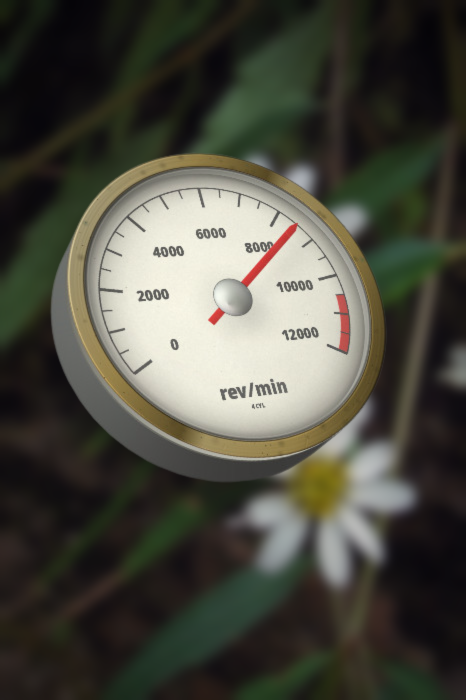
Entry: 8500rpm
